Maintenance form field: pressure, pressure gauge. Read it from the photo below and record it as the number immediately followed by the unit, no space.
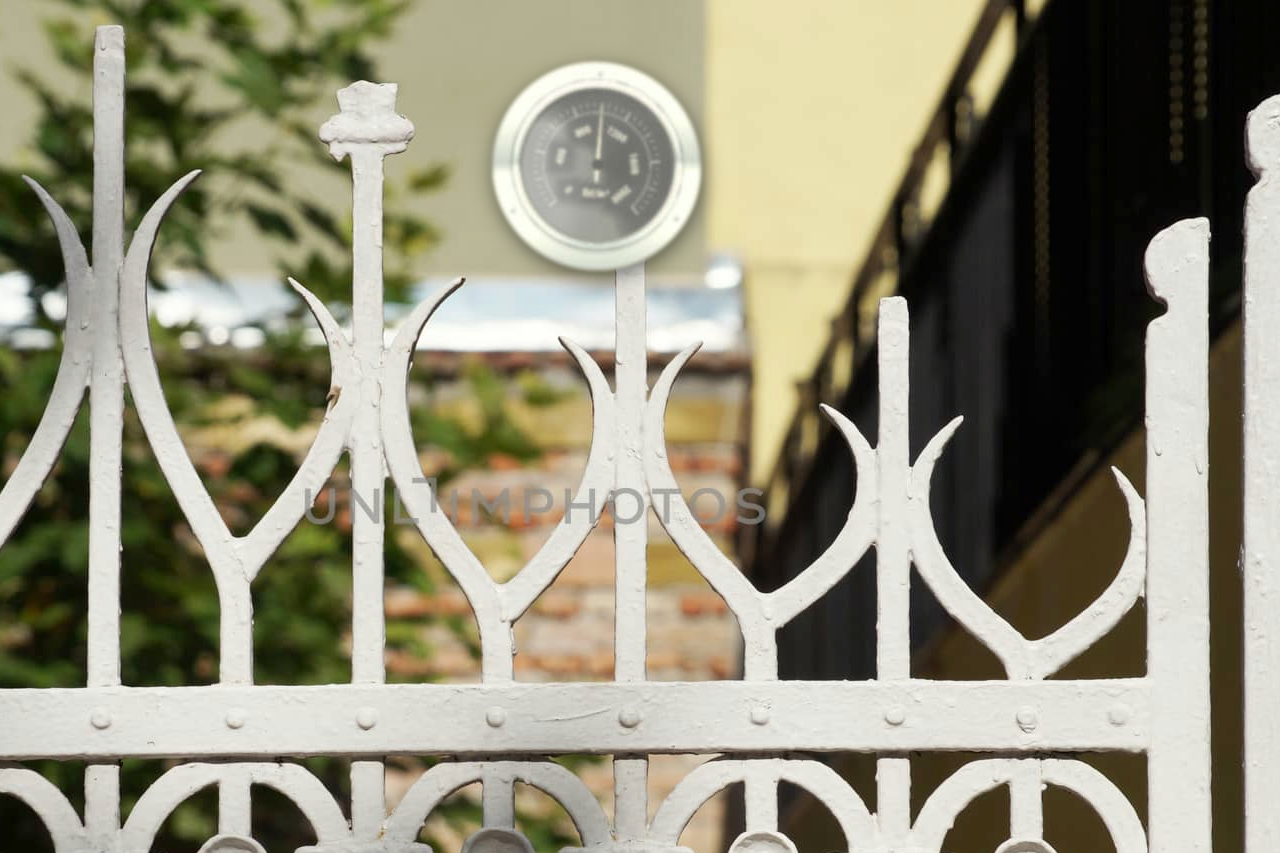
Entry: 1000psi
